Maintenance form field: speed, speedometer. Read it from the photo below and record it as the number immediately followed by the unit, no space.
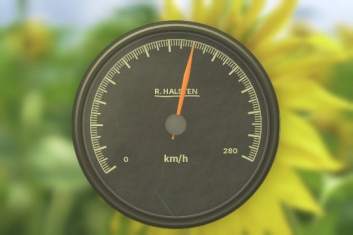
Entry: 160km/h
